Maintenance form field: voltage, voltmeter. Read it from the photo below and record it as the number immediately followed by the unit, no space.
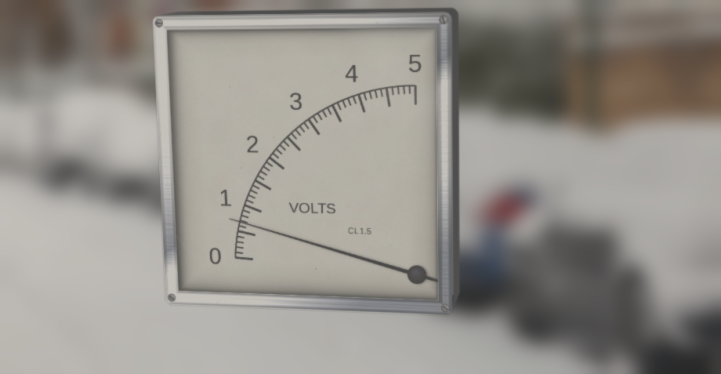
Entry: 0.7V
